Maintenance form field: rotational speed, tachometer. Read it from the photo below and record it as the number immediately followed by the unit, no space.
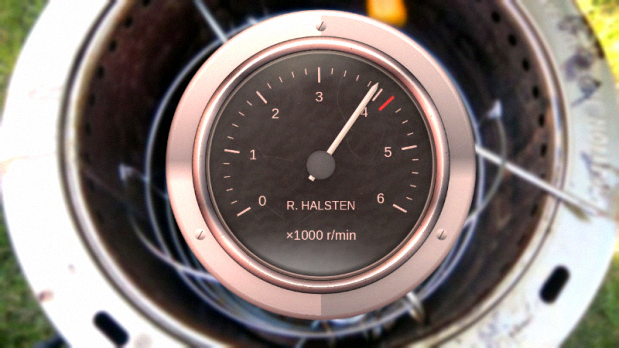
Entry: 3900rpm
